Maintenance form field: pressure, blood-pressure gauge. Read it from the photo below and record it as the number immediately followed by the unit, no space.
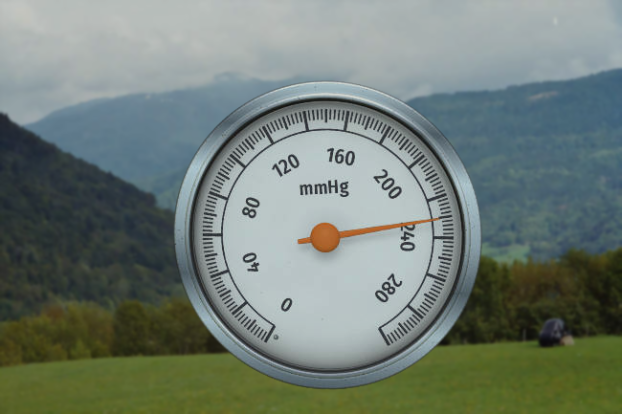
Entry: 230mmHg
